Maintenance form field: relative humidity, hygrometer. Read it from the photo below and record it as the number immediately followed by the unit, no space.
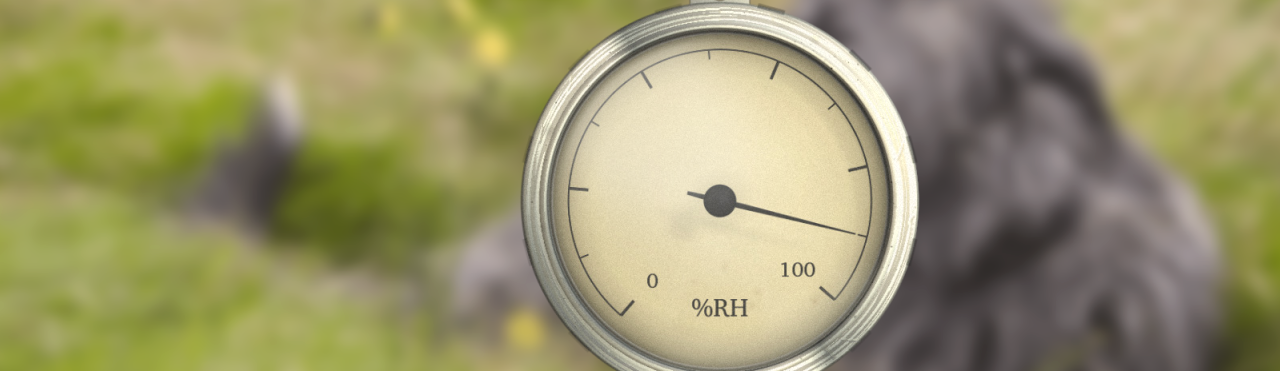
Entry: 90%
